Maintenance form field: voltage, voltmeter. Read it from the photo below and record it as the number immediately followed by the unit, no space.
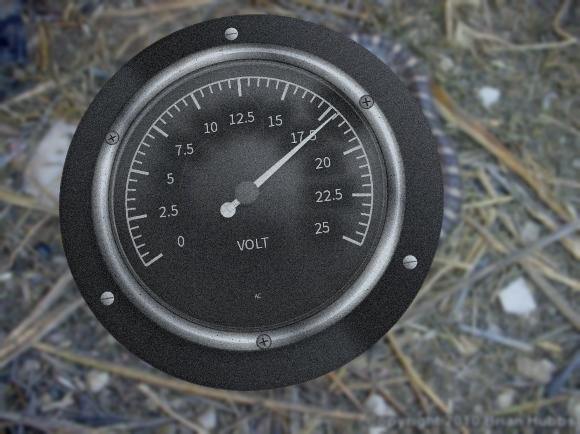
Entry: 18V
